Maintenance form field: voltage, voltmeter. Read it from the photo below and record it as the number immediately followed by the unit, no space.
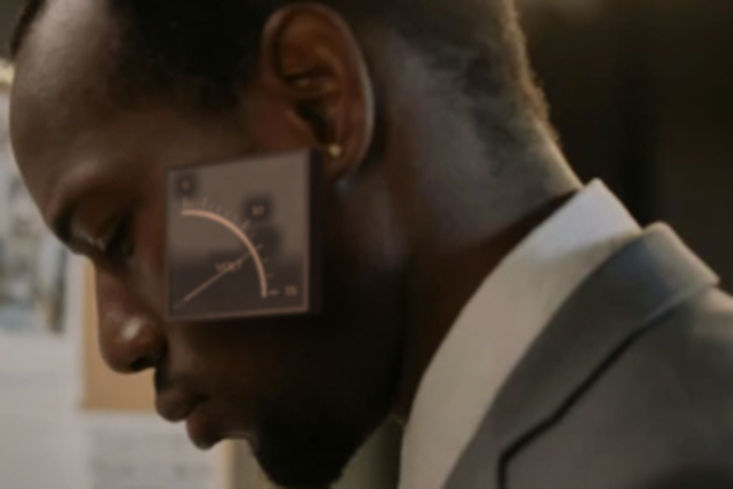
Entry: 12V
